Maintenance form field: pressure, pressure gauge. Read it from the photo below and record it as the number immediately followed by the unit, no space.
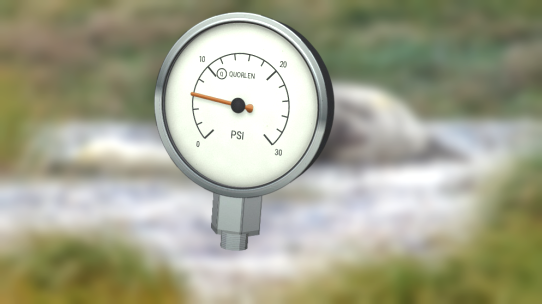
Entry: 6psi
